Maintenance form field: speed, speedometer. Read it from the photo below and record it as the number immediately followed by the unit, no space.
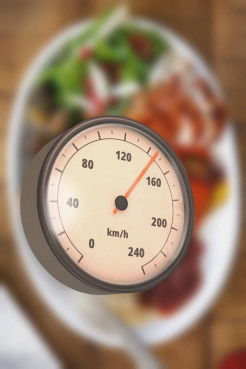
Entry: 145km/h
